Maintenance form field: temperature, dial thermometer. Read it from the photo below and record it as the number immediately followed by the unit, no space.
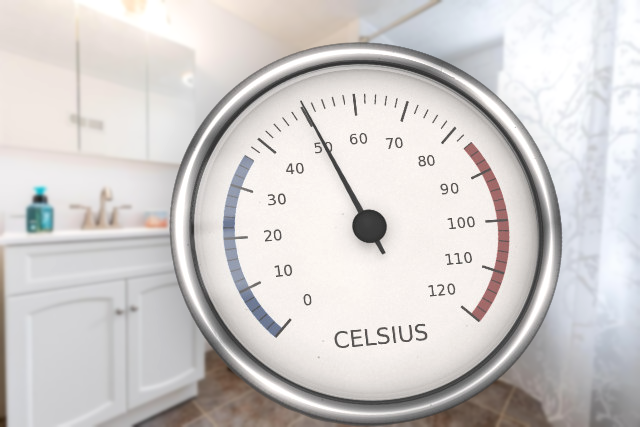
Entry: 50°C
